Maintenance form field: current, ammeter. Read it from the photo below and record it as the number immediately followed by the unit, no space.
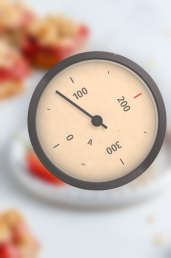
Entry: 75A
